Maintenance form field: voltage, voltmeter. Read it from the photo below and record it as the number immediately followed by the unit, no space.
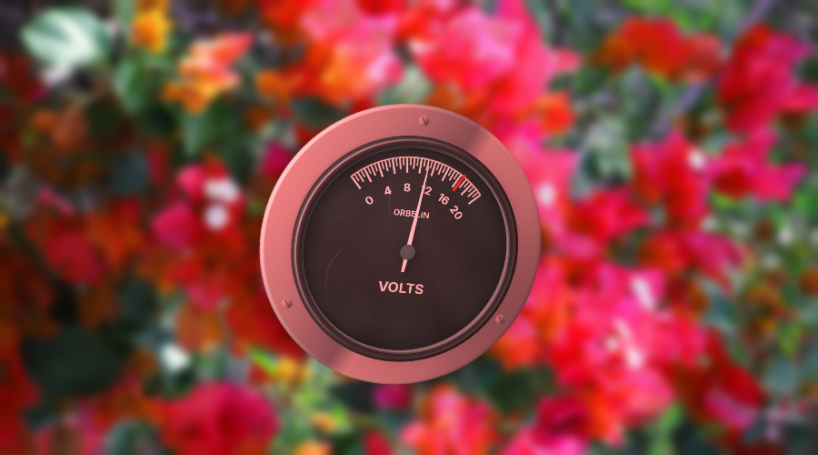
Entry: 11V
